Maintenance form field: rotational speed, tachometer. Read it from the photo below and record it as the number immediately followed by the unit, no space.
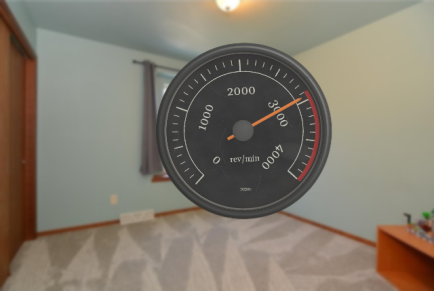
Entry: 2950rpm
